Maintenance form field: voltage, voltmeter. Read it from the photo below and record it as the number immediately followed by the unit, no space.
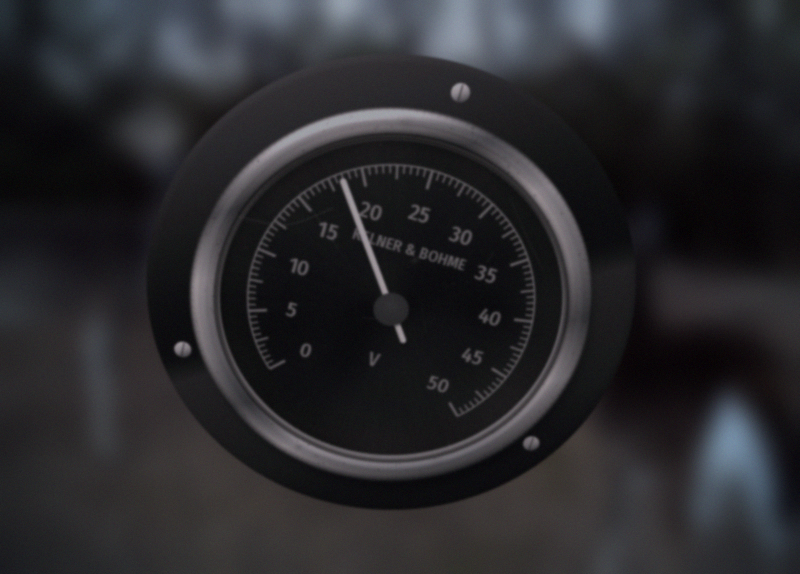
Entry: 18.5V
